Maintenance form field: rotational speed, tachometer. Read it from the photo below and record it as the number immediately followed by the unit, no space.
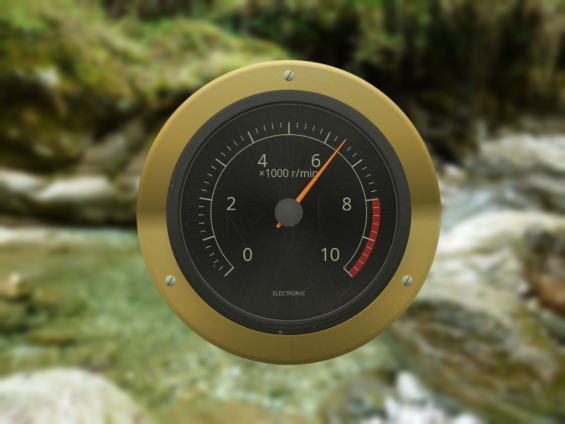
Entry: 6400rpm
